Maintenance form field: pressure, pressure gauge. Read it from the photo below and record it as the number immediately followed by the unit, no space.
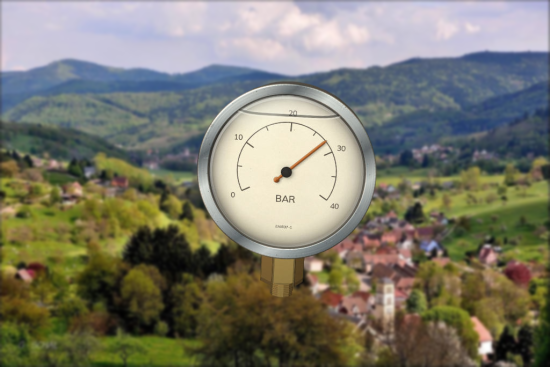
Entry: 27.5bar
